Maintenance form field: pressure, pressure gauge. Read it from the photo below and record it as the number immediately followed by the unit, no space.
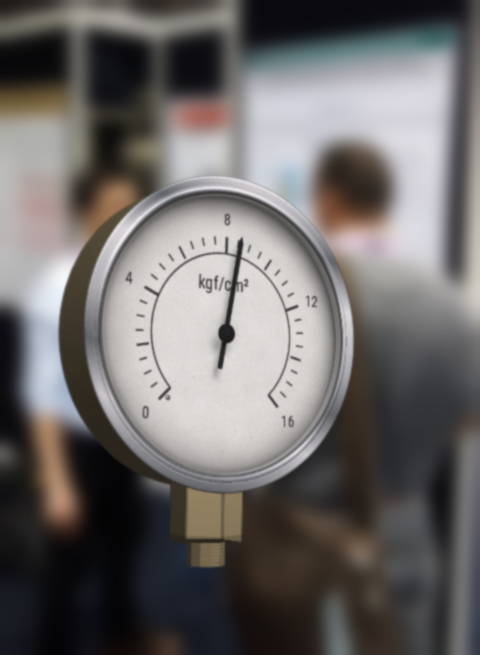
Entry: 8.5kg/cm²
